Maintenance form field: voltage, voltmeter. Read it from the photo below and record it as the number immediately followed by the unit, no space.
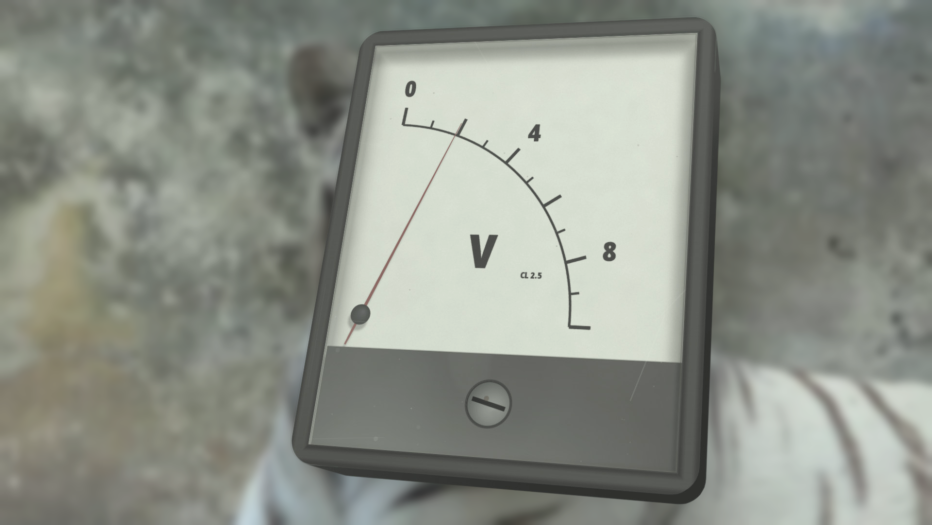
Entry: 2V
